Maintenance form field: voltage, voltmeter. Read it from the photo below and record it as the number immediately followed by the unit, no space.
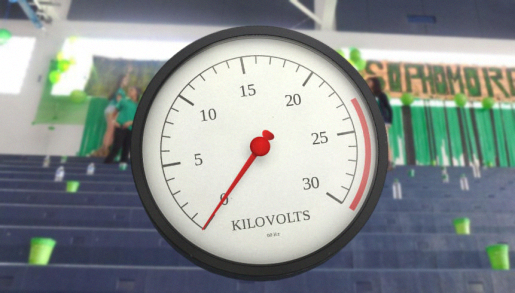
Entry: 0kV
